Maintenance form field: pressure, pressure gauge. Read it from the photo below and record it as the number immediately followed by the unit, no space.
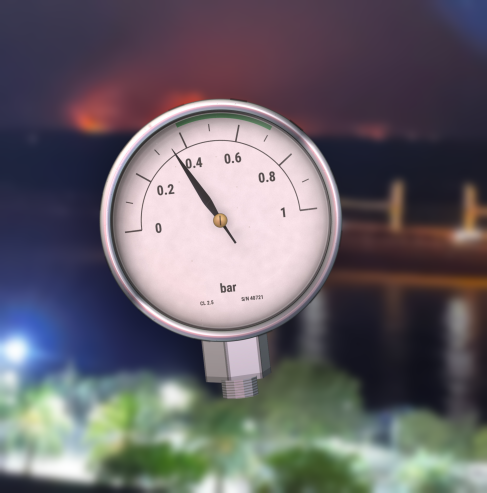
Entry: 0.35bar
